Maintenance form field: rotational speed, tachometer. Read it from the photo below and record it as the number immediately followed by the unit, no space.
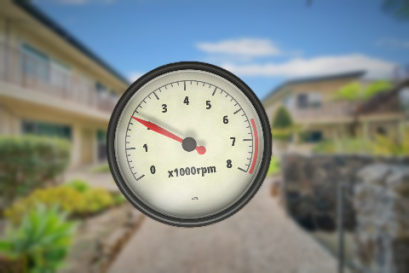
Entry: 2000rpm
